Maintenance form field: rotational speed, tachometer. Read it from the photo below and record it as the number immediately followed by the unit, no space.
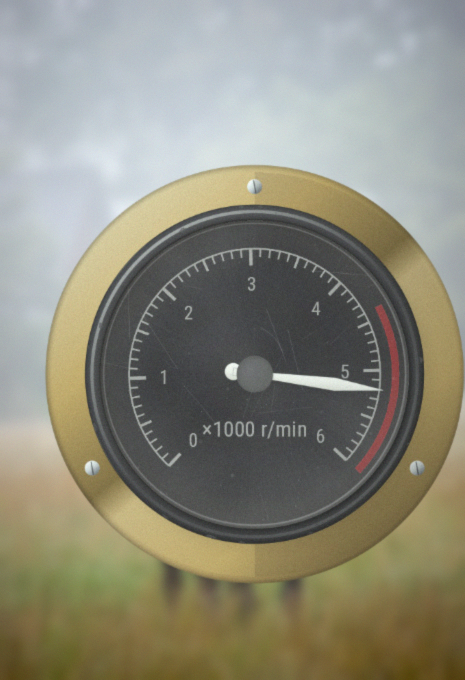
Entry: 5200rpm
